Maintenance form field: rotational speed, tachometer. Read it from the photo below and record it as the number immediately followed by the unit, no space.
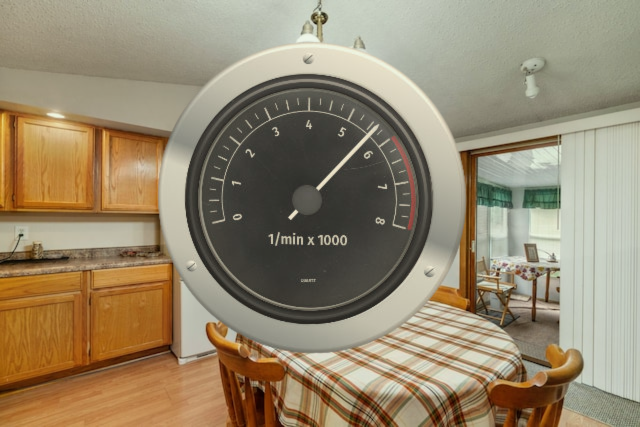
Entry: 5625rpm
